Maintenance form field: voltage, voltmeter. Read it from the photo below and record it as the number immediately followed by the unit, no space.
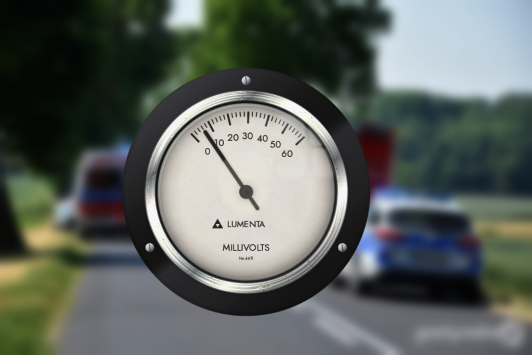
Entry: 6mV
